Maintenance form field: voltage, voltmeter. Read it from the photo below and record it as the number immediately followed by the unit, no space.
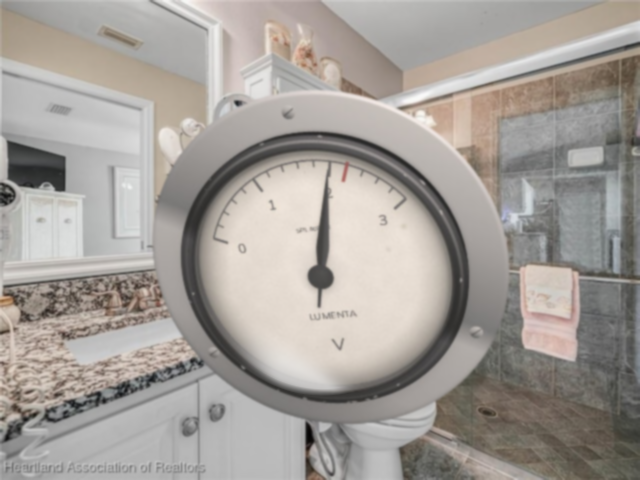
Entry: 2V
